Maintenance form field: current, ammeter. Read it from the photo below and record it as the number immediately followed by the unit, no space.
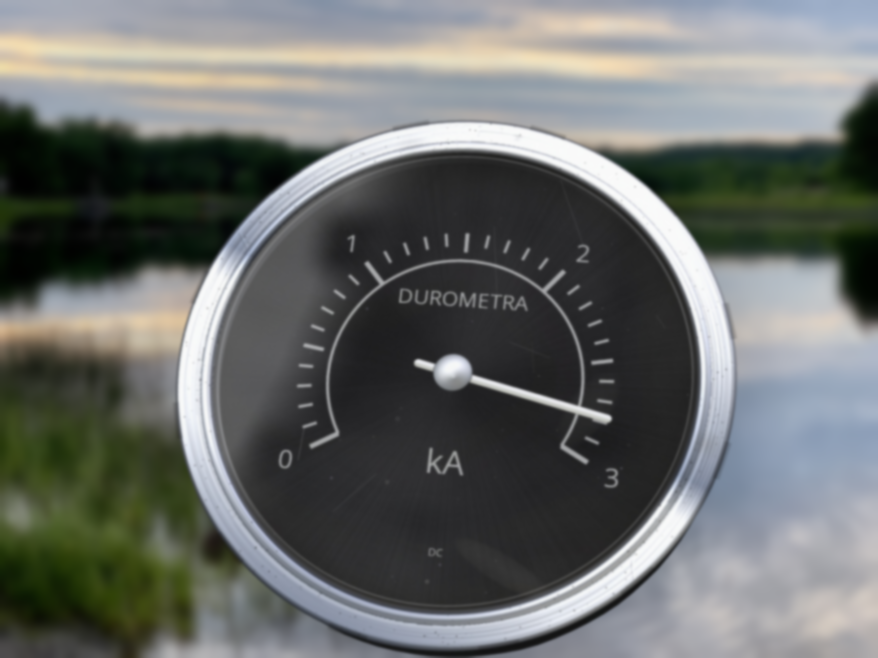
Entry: 2.8kA
